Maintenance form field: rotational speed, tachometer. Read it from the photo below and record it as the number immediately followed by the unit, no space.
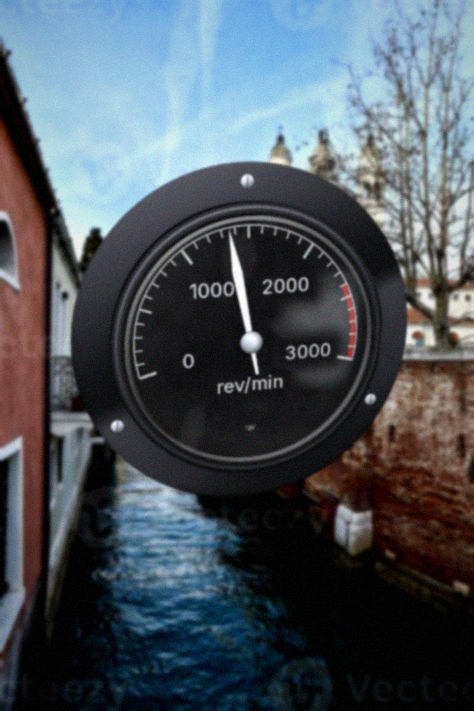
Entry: 1350rpm
